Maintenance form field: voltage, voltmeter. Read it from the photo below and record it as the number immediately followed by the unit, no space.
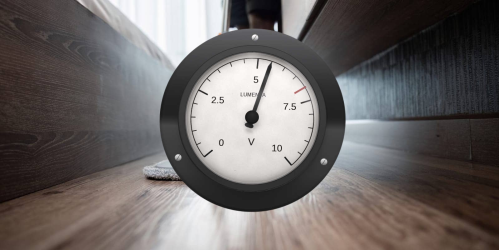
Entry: 5.5V
